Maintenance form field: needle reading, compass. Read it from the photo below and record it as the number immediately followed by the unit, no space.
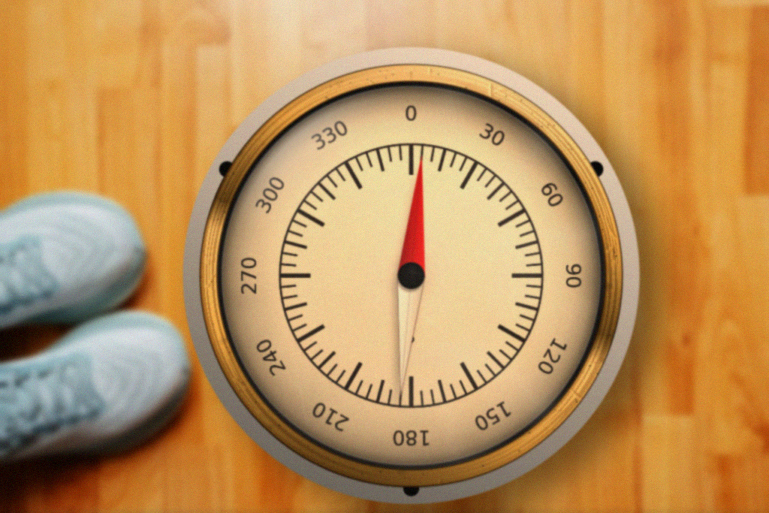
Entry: 5°
